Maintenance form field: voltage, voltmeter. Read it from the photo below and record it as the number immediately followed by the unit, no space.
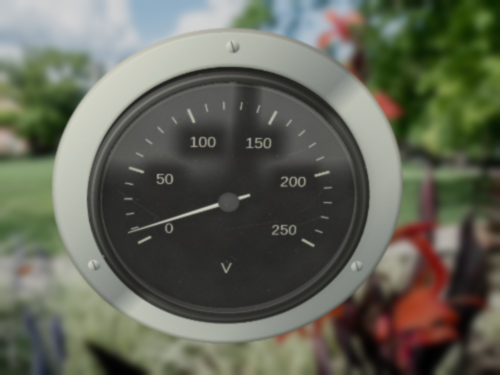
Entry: 10V
